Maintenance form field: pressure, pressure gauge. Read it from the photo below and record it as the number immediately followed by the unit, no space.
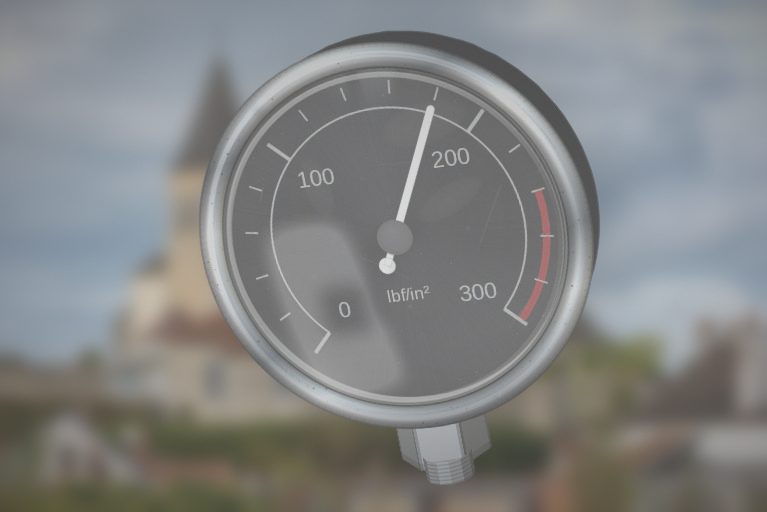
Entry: 180psi
